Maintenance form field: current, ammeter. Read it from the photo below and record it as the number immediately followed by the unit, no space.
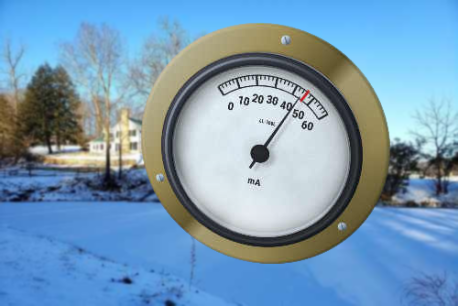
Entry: 44mA
